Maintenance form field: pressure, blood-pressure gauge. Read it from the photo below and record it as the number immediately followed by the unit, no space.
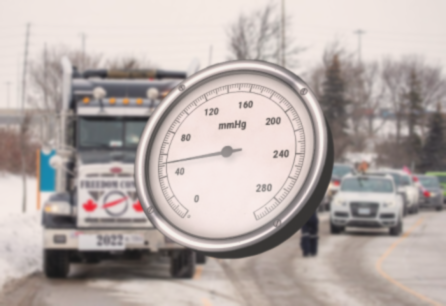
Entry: 50mmHg
